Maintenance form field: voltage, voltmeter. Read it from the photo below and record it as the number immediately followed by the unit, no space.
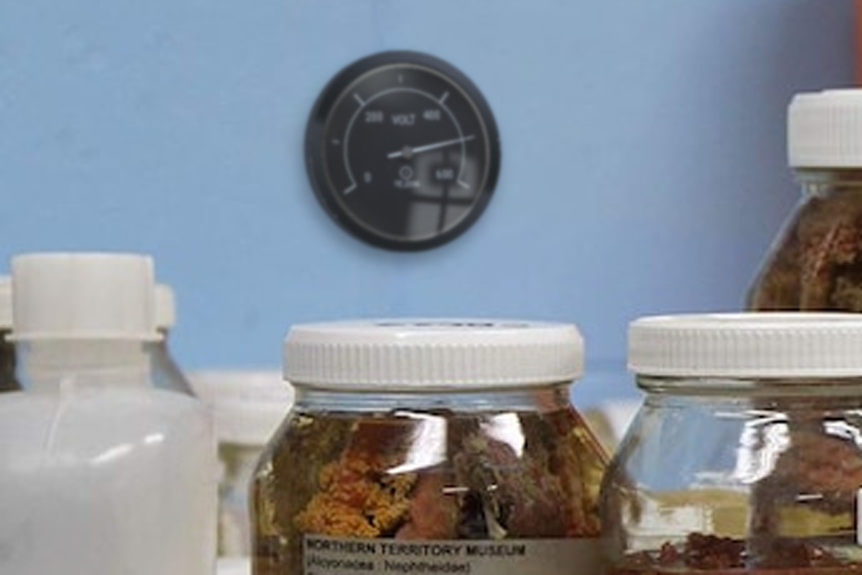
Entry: 500V
